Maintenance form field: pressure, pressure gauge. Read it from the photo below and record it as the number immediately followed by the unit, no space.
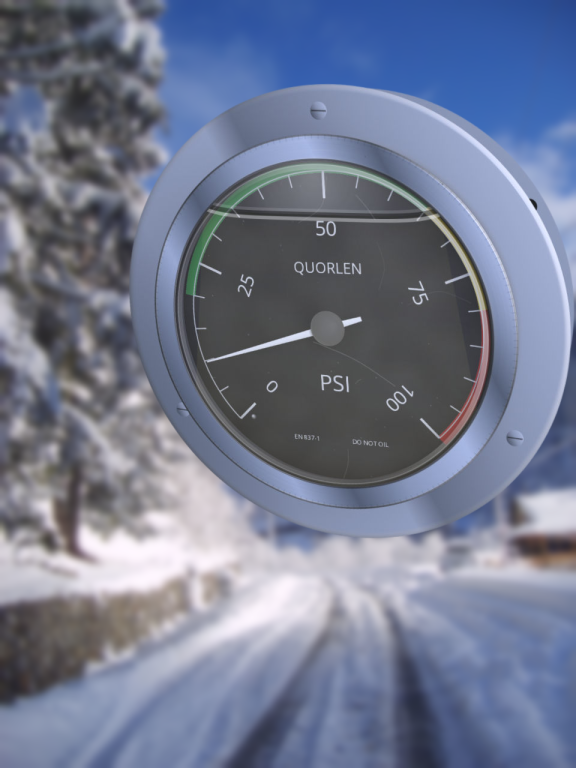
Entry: 10psi
